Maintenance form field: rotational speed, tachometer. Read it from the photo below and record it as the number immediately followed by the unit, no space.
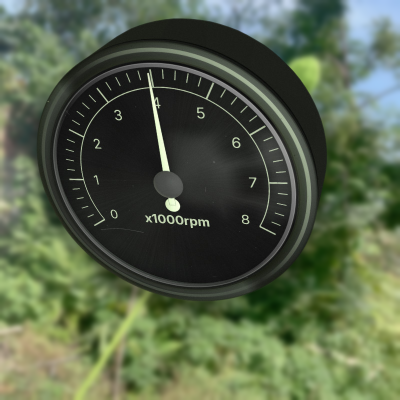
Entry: 4000rpm
